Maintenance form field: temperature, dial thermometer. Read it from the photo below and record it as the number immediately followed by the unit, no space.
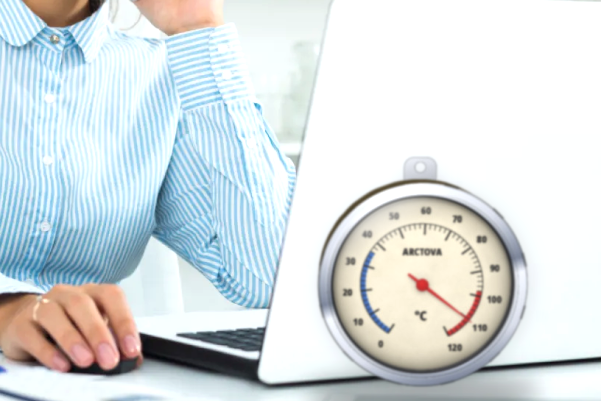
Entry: 110°C
